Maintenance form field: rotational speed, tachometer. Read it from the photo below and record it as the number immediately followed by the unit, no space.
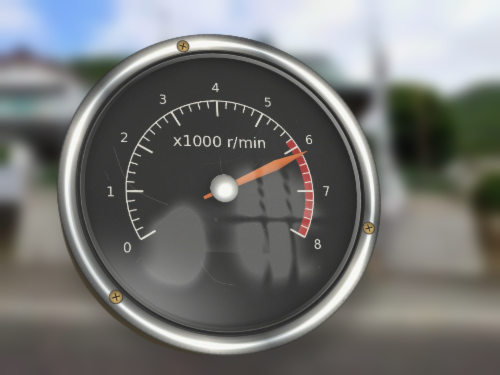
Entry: 6200rpm
